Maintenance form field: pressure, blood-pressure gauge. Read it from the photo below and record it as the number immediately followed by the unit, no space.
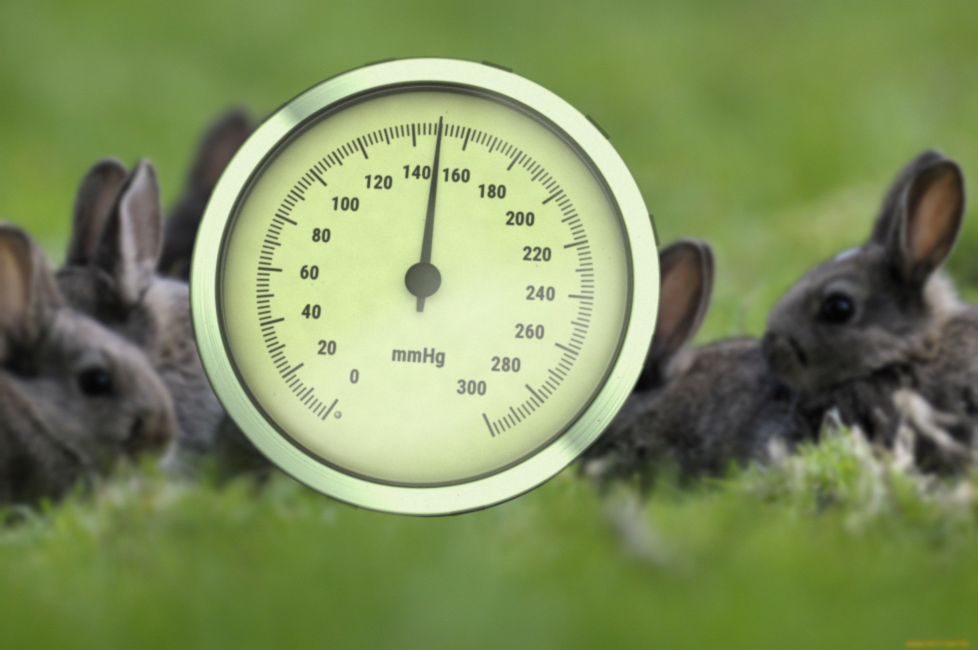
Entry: 150mmHg
